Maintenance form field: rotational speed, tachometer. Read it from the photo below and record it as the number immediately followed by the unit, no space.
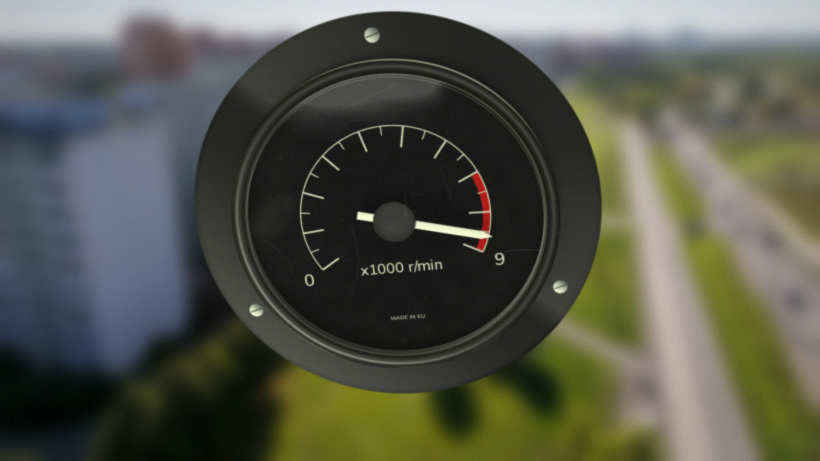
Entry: 8500rpm
